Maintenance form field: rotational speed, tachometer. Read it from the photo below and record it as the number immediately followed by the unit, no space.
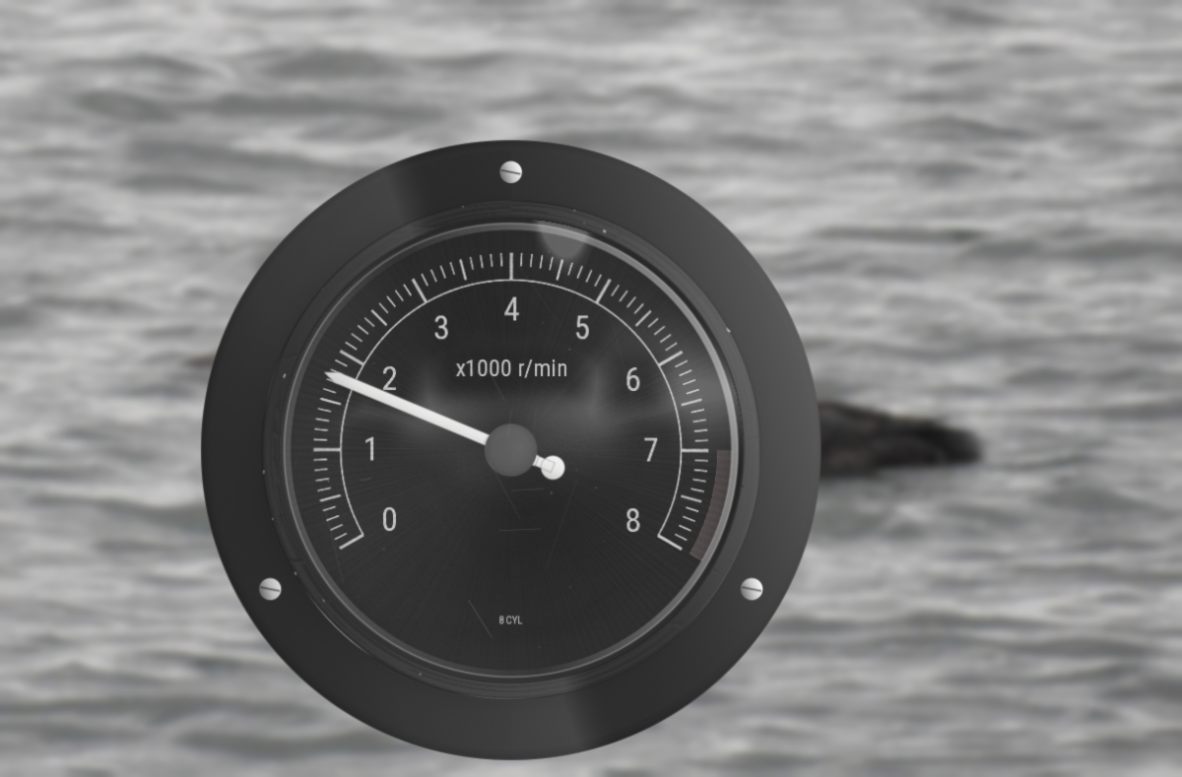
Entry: 1750rpm
